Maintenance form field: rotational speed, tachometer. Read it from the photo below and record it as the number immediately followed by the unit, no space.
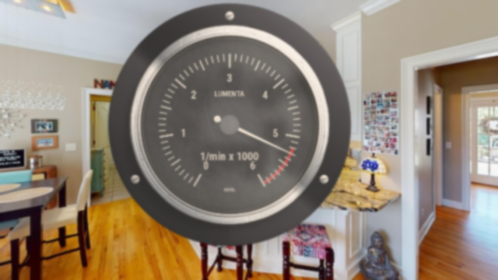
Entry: 5300rpm
